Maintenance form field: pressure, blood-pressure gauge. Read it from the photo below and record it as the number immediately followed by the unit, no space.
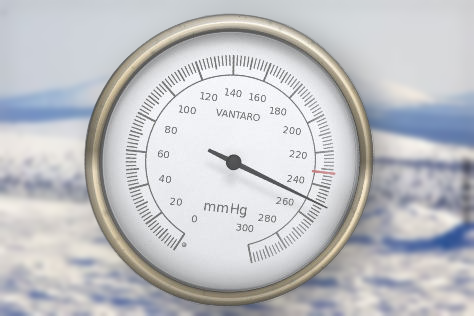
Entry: 250mmHg
